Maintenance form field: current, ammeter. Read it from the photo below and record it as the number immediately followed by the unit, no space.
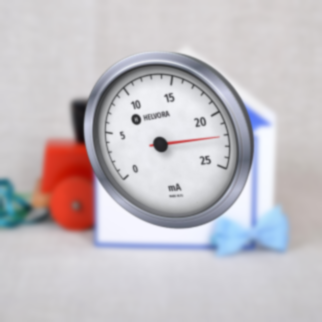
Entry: 22mA
